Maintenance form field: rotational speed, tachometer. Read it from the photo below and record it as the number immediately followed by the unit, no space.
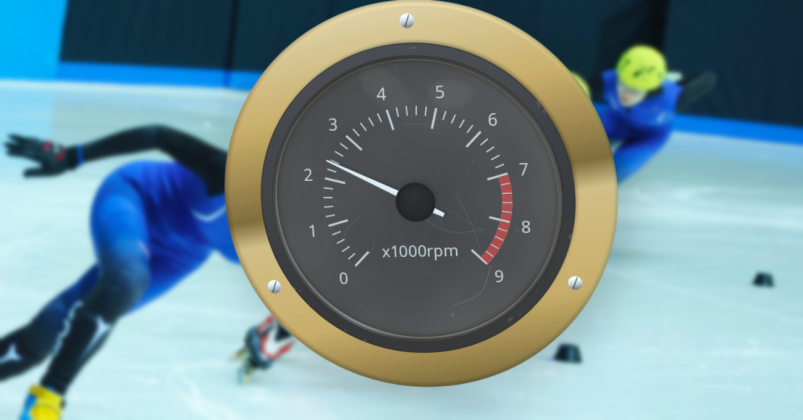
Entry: 2400rpm
